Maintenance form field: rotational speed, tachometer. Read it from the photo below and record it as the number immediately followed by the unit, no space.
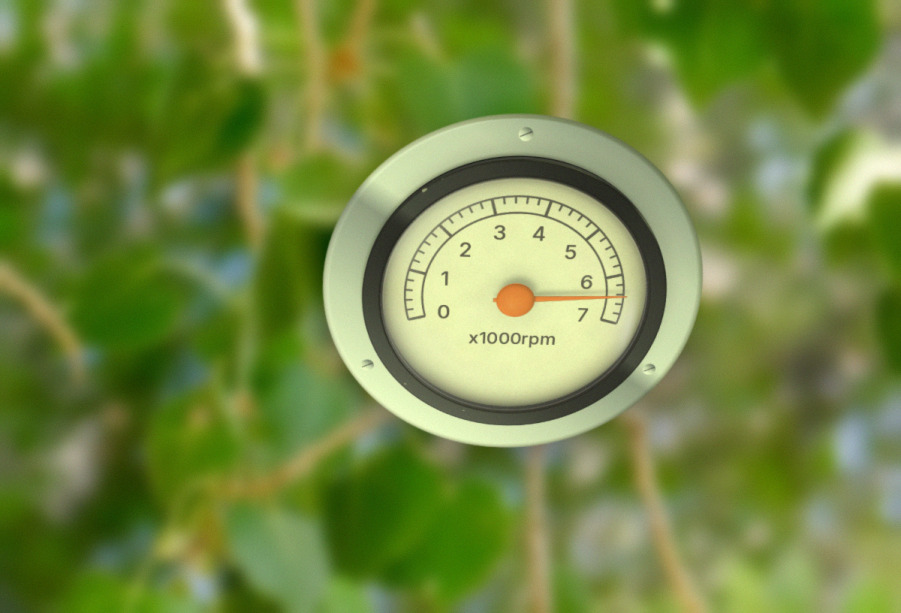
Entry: 6400rpm
